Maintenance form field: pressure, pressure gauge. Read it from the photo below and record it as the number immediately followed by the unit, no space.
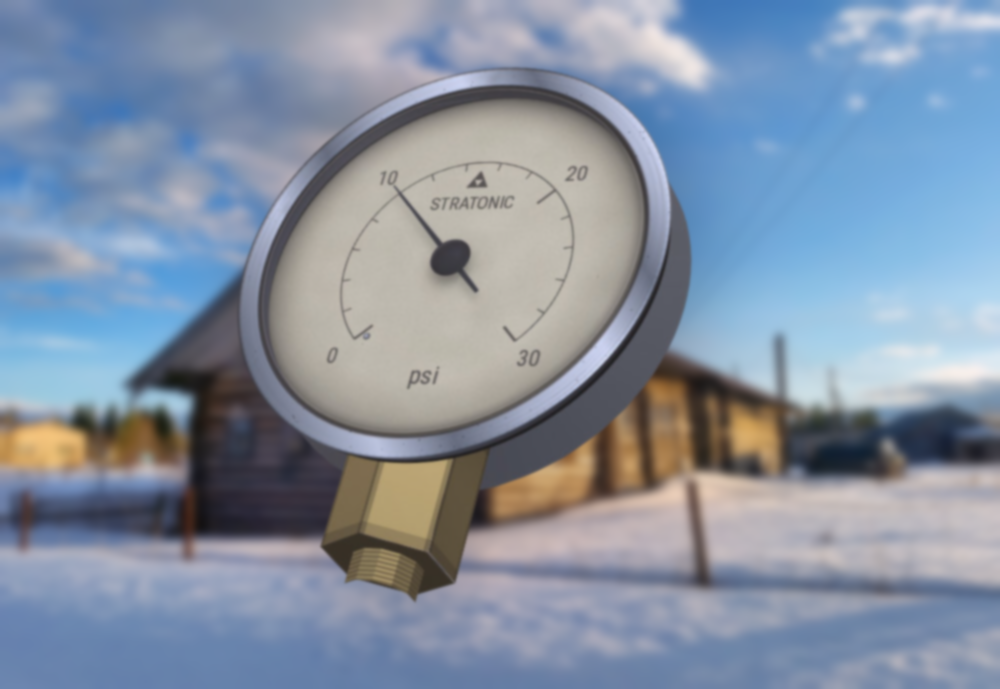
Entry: 10psi
